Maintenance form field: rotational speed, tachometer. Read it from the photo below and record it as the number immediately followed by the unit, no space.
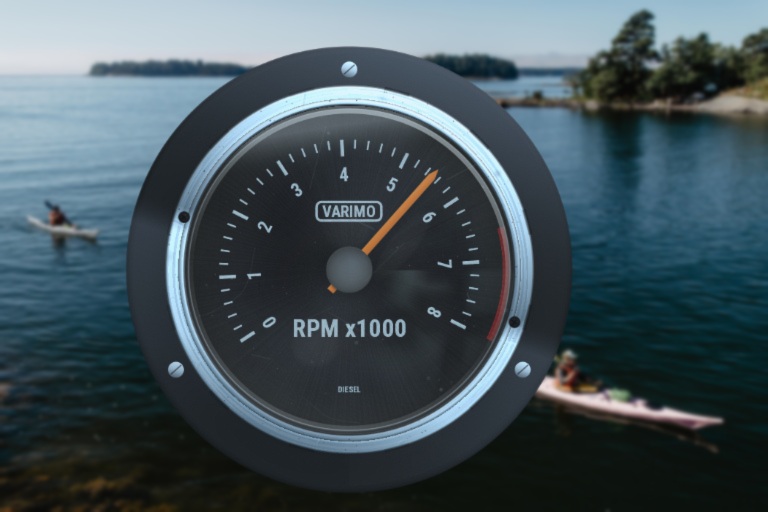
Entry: 5500rpm
